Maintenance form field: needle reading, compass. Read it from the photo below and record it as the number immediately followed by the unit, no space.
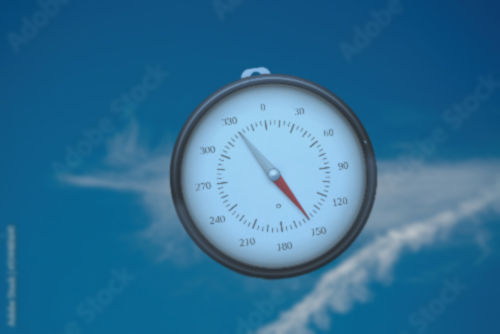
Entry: 150°
